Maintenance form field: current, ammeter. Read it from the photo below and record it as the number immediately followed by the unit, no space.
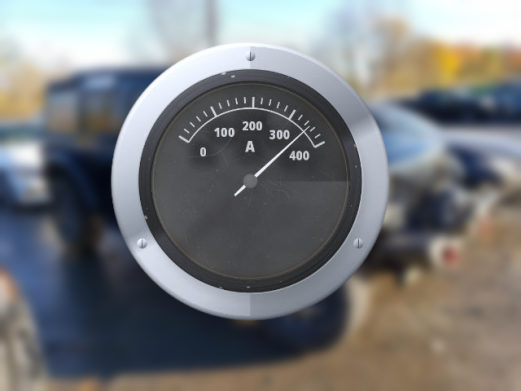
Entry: 350A
